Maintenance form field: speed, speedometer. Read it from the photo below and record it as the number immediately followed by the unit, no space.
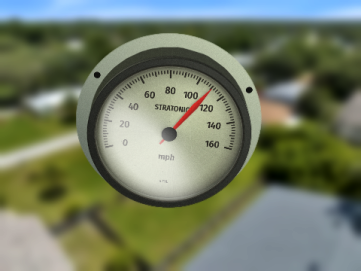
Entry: 110mph
